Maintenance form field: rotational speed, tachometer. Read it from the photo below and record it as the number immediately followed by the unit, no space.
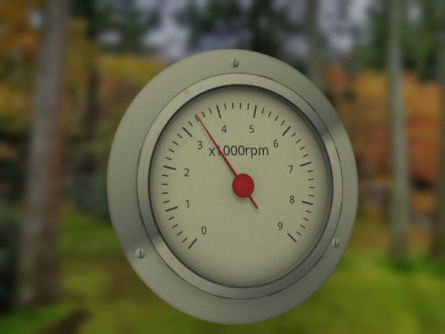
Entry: 3400rpm
